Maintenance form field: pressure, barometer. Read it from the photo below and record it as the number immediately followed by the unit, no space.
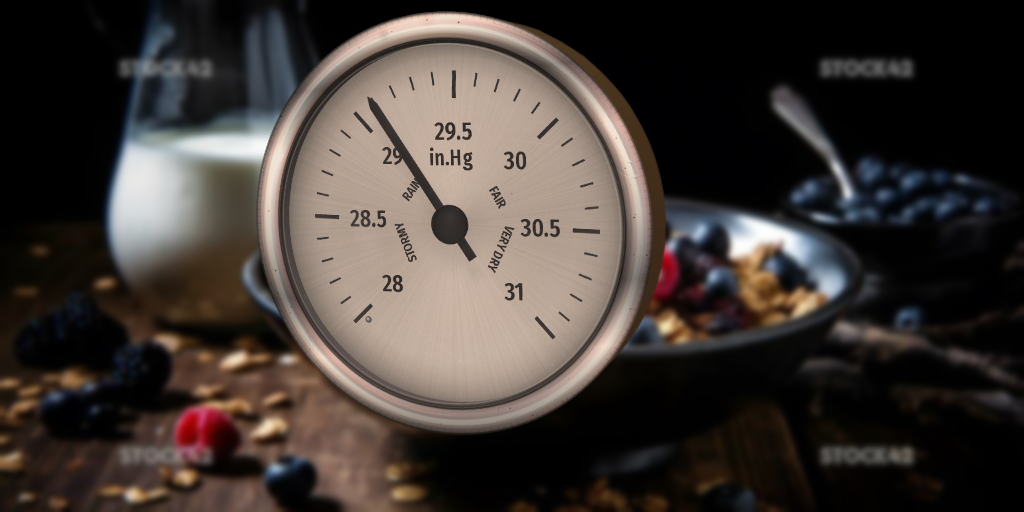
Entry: 29.1inHg
